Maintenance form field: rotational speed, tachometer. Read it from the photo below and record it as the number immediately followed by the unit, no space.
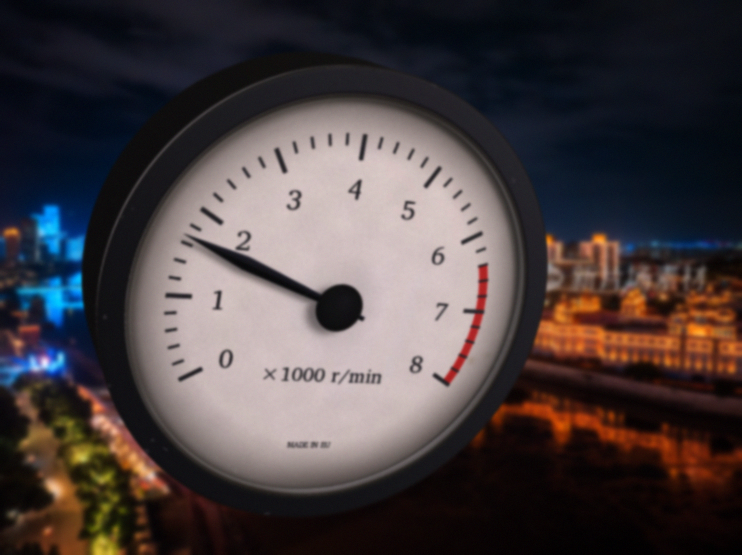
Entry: 1700rpm
